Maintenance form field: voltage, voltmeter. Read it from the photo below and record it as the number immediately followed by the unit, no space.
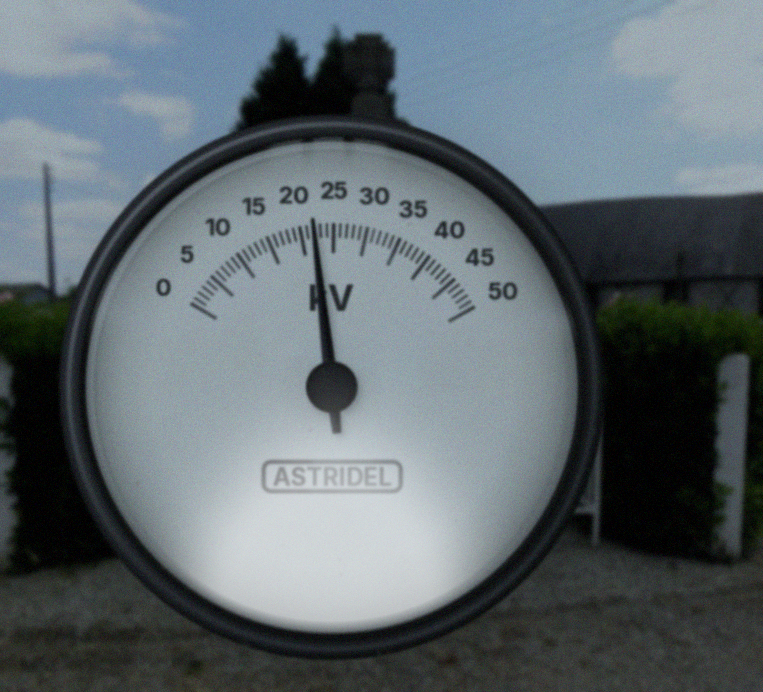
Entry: 22kV
